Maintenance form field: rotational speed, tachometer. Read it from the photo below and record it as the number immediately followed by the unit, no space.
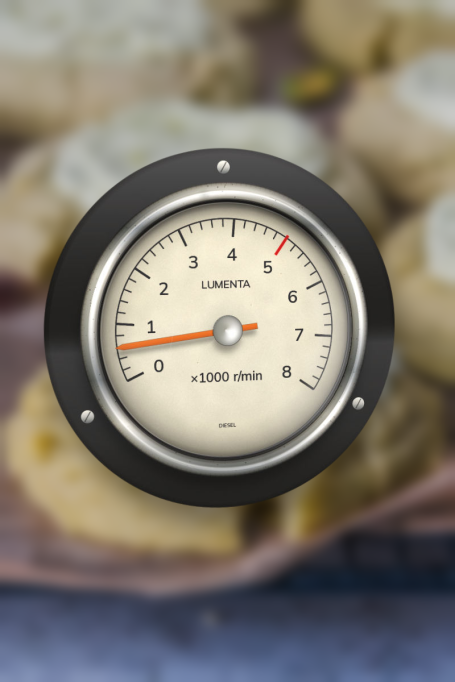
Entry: 600rpm
